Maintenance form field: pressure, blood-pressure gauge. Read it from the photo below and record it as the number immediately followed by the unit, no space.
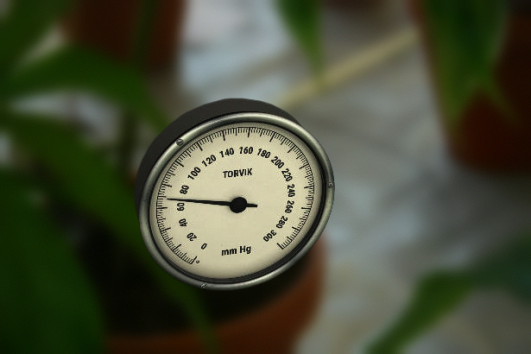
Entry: 70mmHg
